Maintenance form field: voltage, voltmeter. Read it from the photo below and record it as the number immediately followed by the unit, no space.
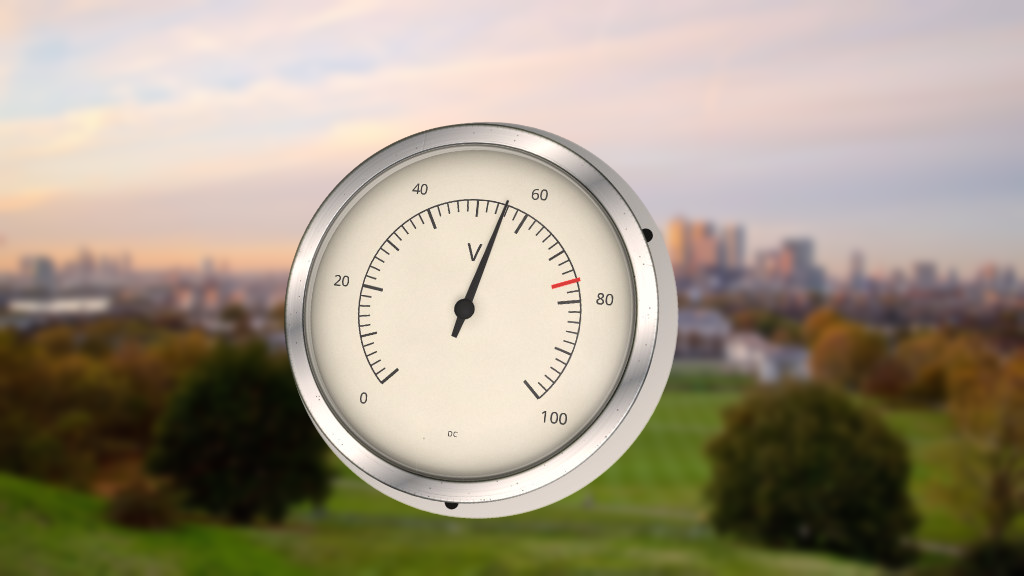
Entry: 56V
